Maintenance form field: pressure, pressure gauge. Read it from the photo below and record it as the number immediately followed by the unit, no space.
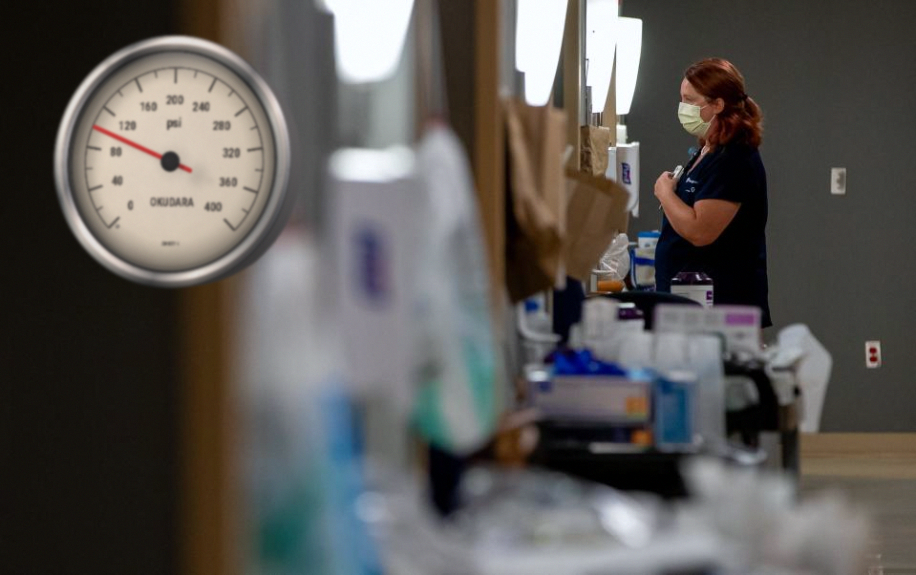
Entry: 100psi
